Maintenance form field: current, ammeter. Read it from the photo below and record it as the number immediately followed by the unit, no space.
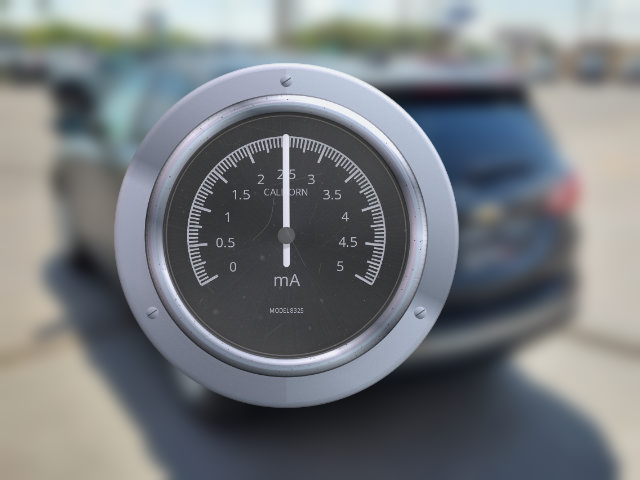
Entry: 2.5mA
